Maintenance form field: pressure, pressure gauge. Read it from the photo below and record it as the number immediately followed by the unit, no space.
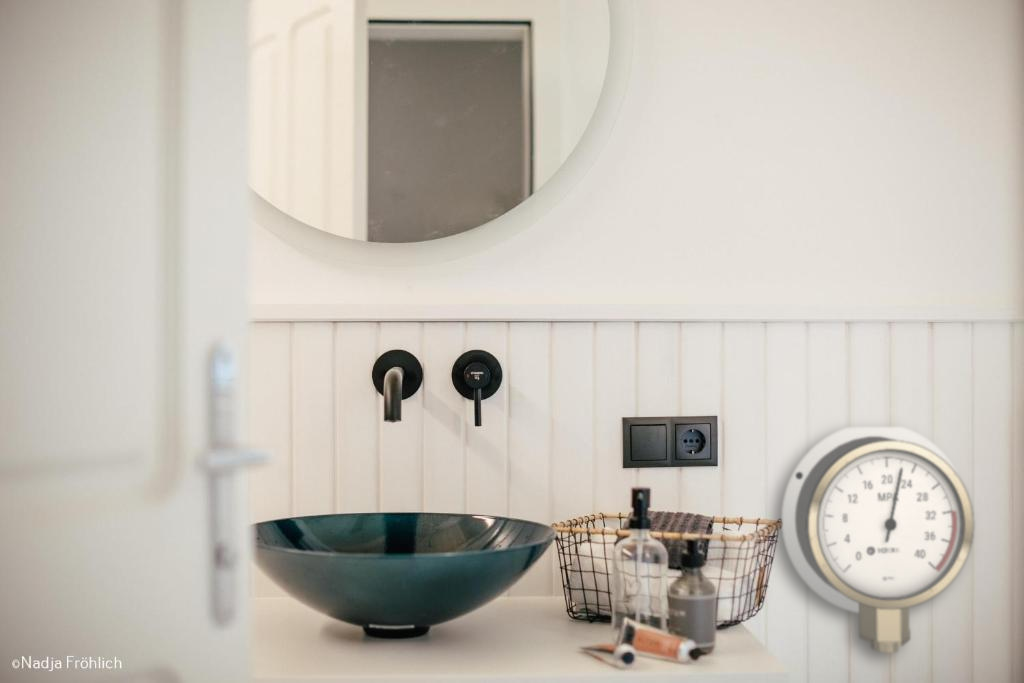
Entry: 22MPa
